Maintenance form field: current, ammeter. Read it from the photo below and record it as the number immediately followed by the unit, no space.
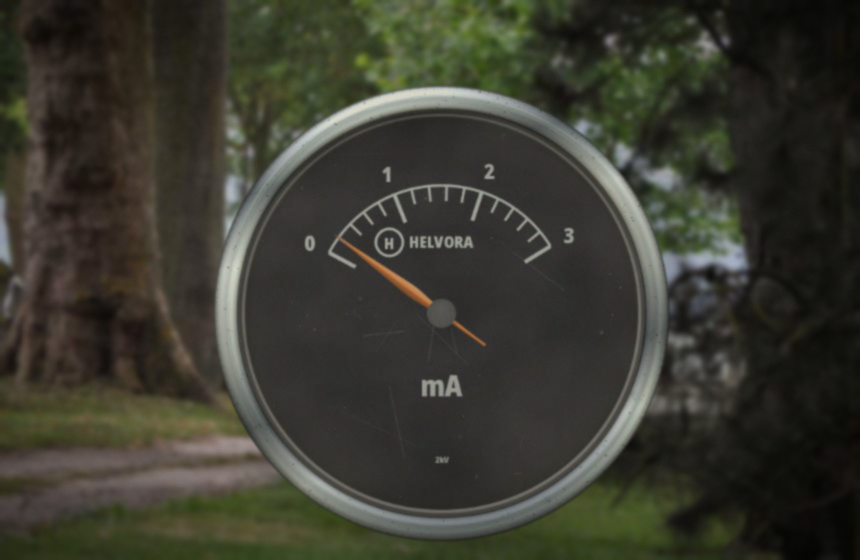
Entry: 0.2mA
